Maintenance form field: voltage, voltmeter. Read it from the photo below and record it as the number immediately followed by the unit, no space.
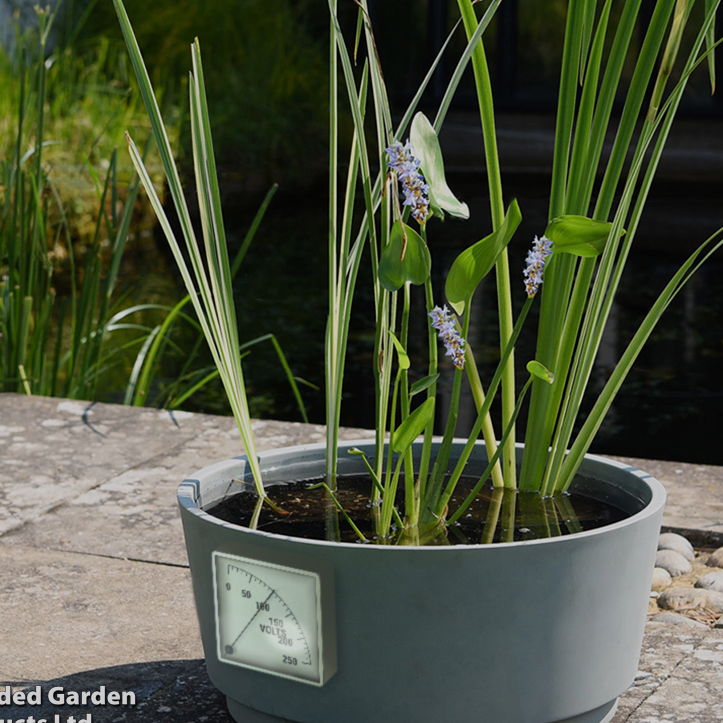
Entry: 100V
